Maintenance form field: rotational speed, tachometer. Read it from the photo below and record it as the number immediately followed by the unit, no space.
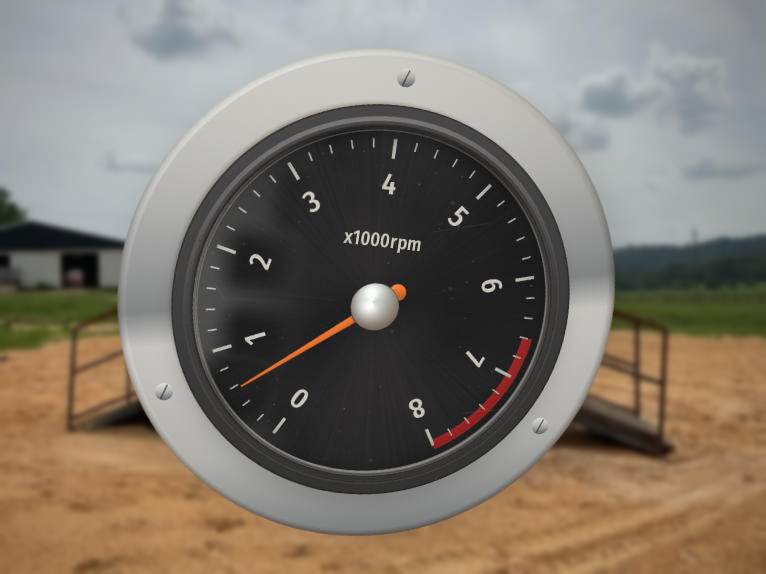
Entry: 600rpm
